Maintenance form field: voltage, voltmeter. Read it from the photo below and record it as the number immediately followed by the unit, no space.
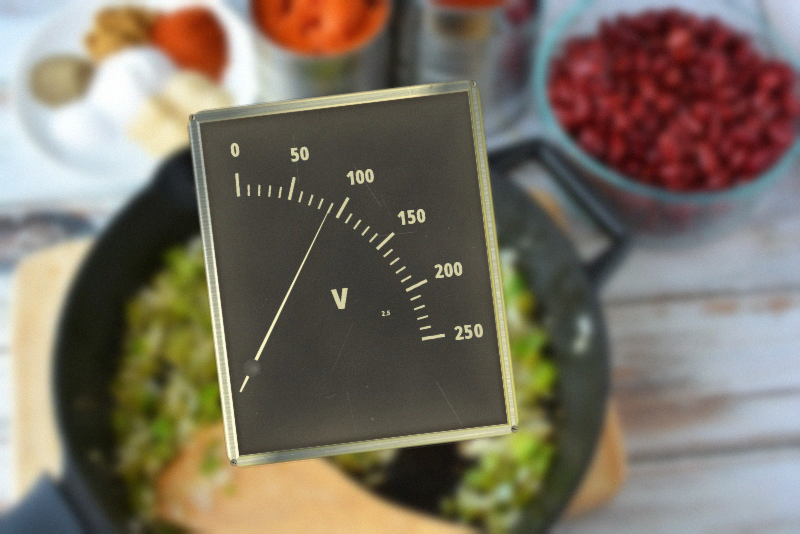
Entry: 90V
